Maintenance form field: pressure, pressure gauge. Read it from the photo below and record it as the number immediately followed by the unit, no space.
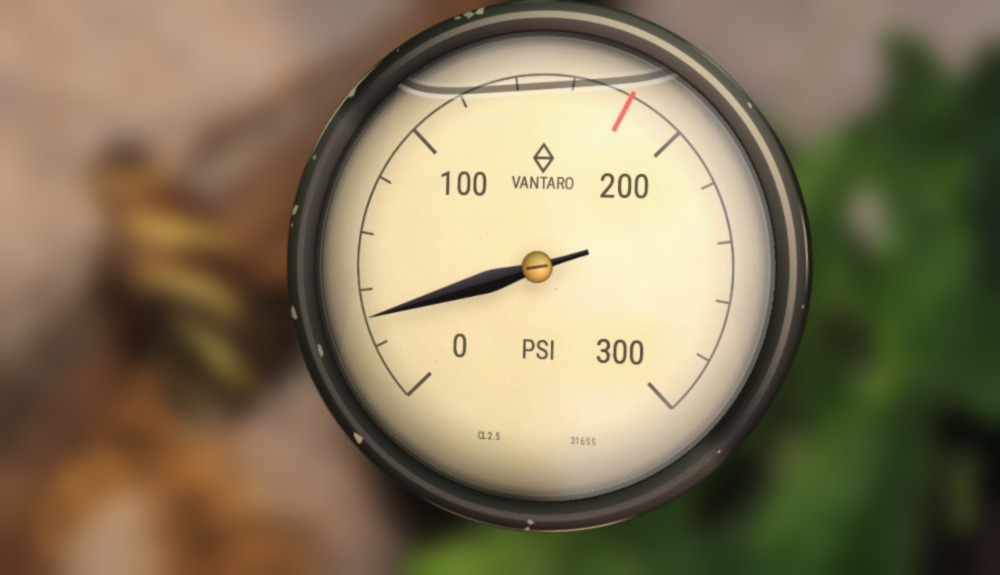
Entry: 30psi
